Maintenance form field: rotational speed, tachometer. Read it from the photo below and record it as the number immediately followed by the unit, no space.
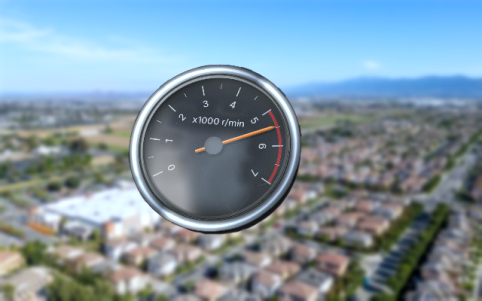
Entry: 5500rpm
